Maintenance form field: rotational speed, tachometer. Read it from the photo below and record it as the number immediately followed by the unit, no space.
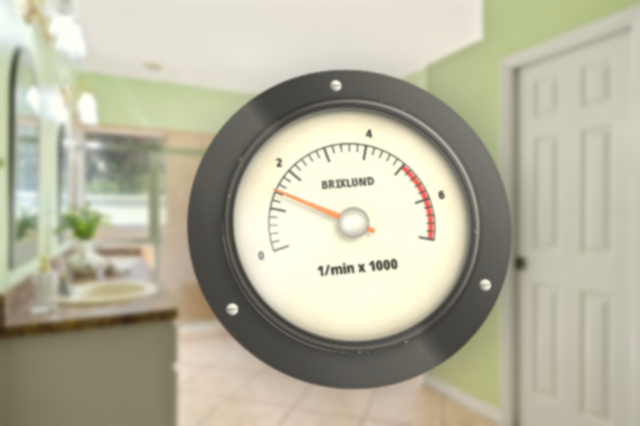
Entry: 1400rpm
